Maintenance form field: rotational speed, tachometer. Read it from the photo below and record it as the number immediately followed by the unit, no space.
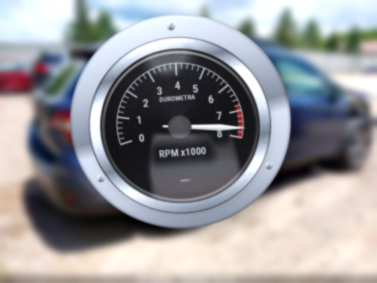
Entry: 7600rpm
